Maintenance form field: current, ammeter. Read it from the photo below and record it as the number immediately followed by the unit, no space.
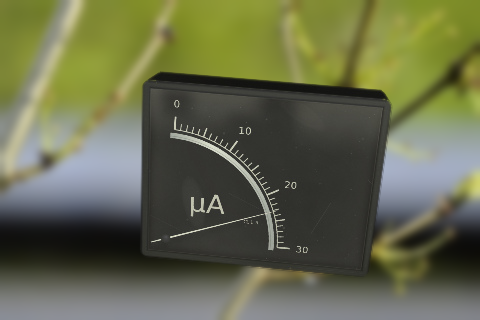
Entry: 23µA
